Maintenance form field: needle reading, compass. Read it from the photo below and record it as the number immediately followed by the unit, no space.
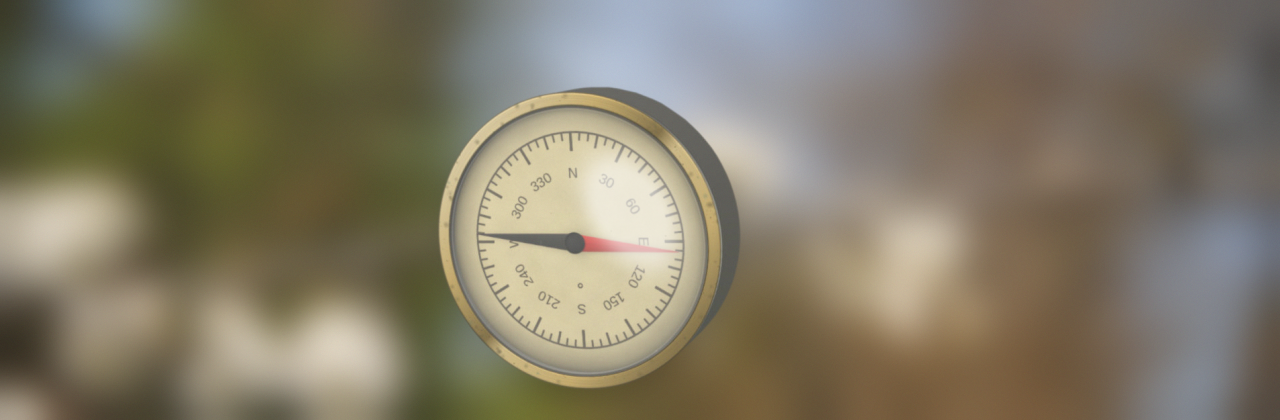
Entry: 95°
